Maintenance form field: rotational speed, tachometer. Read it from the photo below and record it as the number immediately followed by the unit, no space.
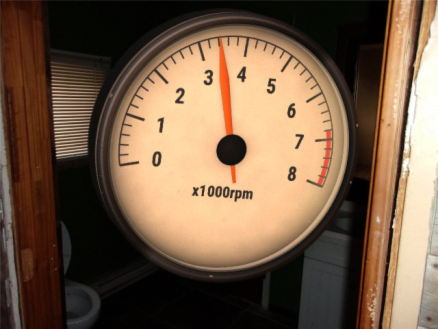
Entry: 3400rpm
